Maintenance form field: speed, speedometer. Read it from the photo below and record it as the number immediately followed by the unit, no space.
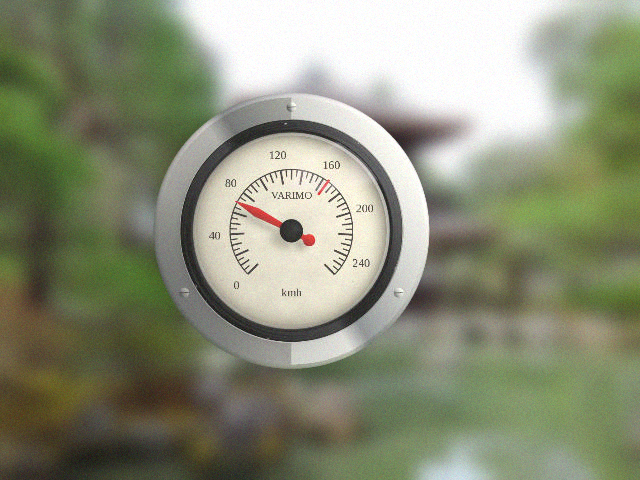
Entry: 70km/h
